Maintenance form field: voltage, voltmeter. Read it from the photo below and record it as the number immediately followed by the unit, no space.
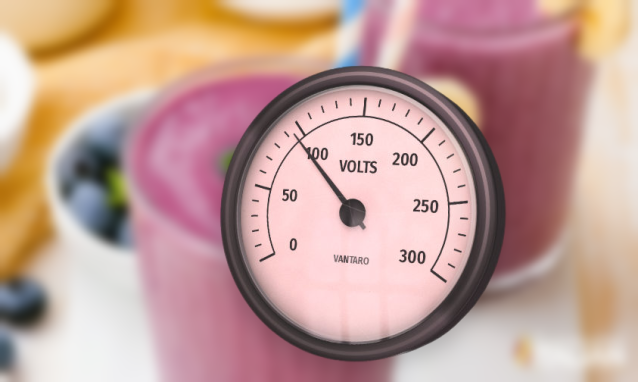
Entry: 95V
